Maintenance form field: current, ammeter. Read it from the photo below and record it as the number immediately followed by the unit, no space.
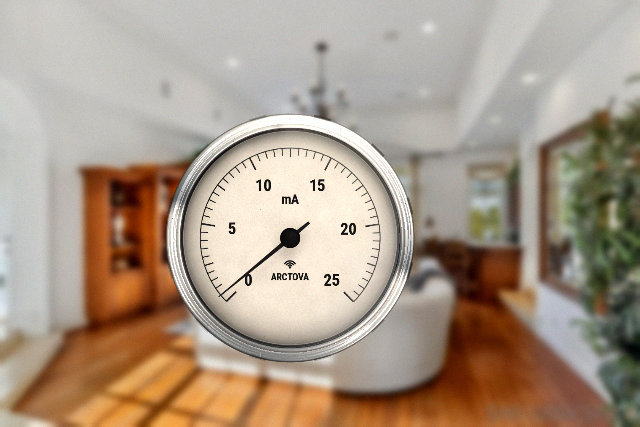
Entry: 0.5mA
